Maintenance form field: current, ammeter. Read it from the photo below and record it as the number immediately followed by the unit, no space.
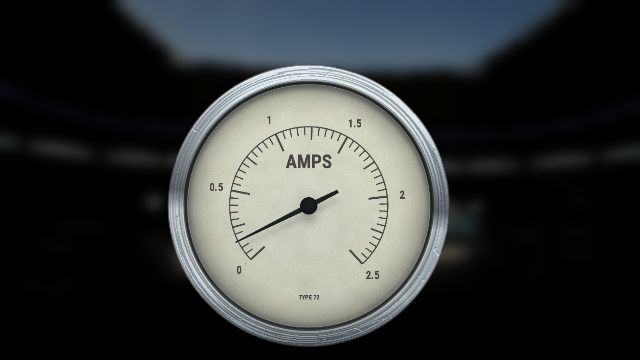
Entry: 0.15A
